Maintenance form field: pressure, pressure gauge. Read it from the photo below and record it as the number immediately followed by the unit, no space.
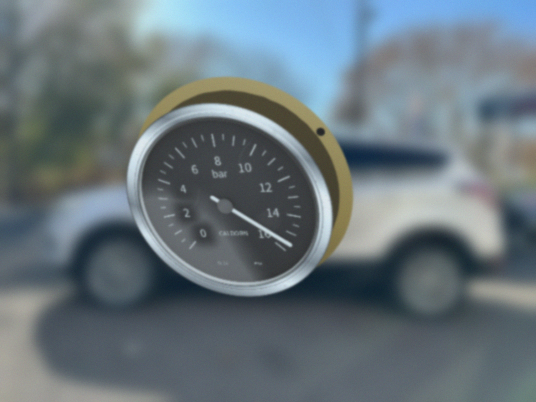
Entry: 15.5bar
